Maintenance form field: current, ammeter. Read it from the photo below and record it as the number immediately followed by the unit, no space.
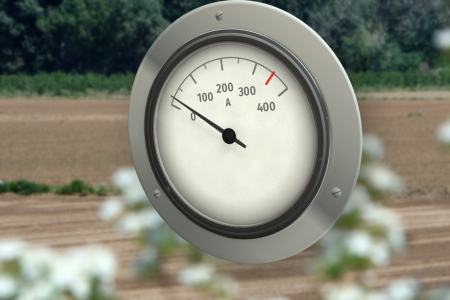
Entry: 25A
